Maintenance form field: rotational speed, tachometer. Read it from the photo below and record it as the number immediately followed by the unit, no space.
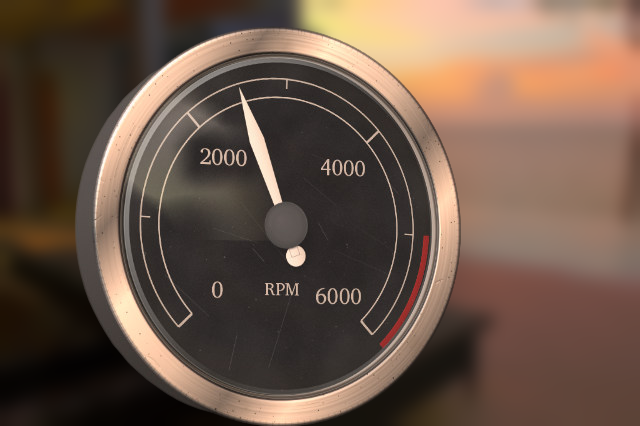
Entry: 2500rpm
